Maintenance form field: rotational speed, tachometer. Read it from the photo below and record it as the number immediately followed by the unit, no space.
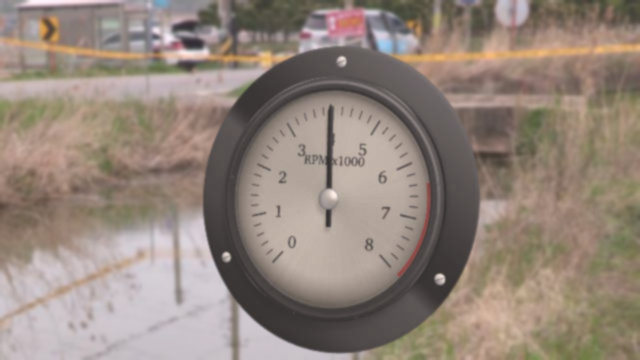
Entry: 4000rpm
